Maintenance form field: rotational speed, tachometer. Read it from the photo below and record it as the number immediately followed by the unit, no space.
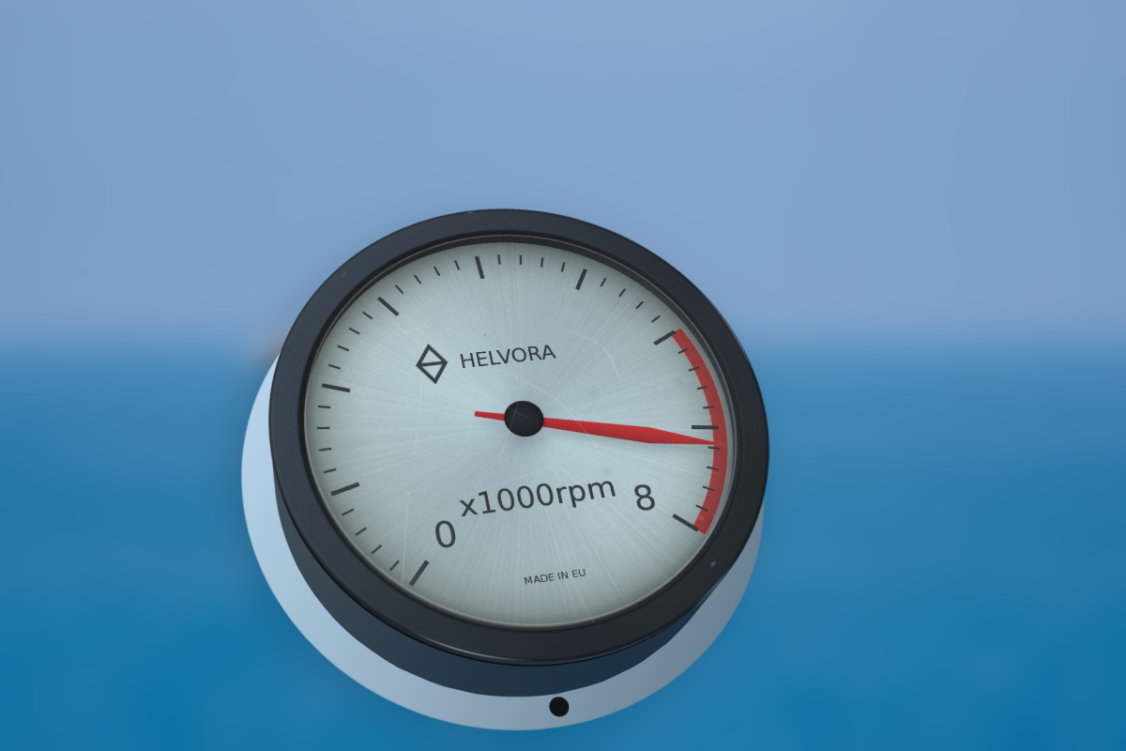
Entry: 7200rpm
